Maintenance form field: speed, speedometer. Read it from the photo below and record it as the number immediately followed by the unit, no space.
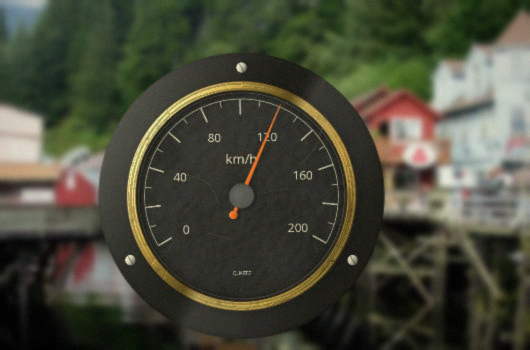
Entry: 120km/h
